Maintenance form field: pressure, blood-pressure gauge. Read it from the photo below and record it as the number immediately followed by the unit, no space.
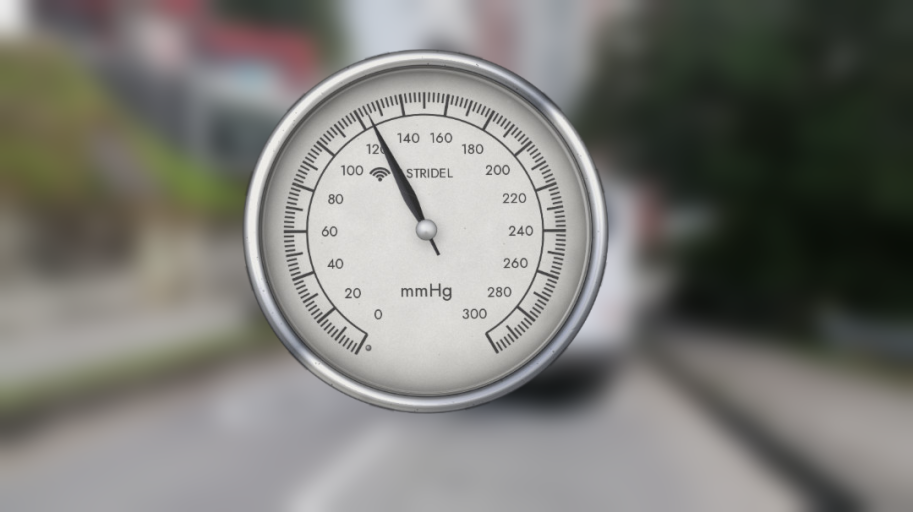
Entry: 124mmHg
